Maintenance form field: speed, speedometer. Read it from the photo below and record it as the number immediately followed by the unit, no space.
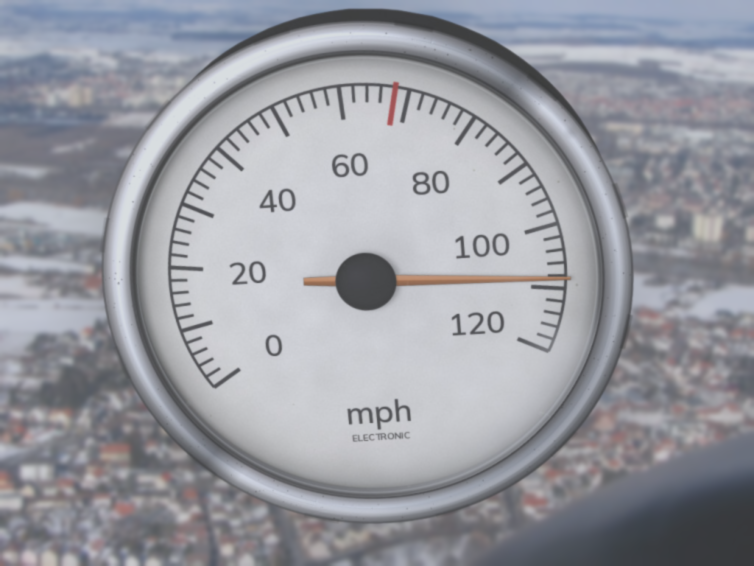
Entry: 108mph
